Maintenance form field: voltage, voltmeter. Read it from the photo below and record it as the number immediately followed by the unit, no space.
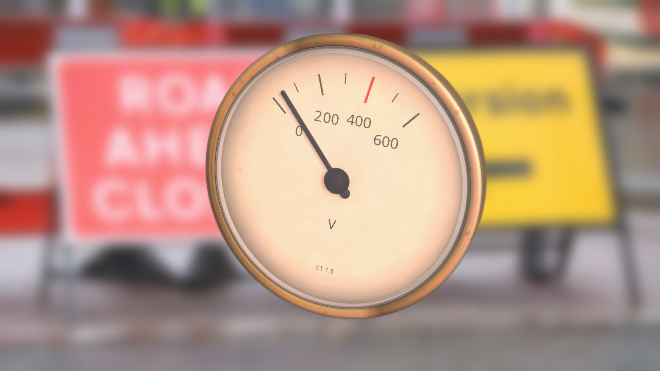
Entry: 50V
